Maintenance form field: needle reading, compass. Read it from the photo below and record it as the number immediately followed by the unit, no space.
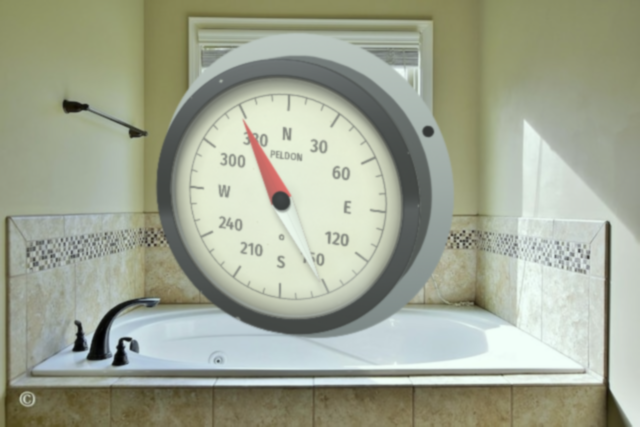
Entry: 330°
